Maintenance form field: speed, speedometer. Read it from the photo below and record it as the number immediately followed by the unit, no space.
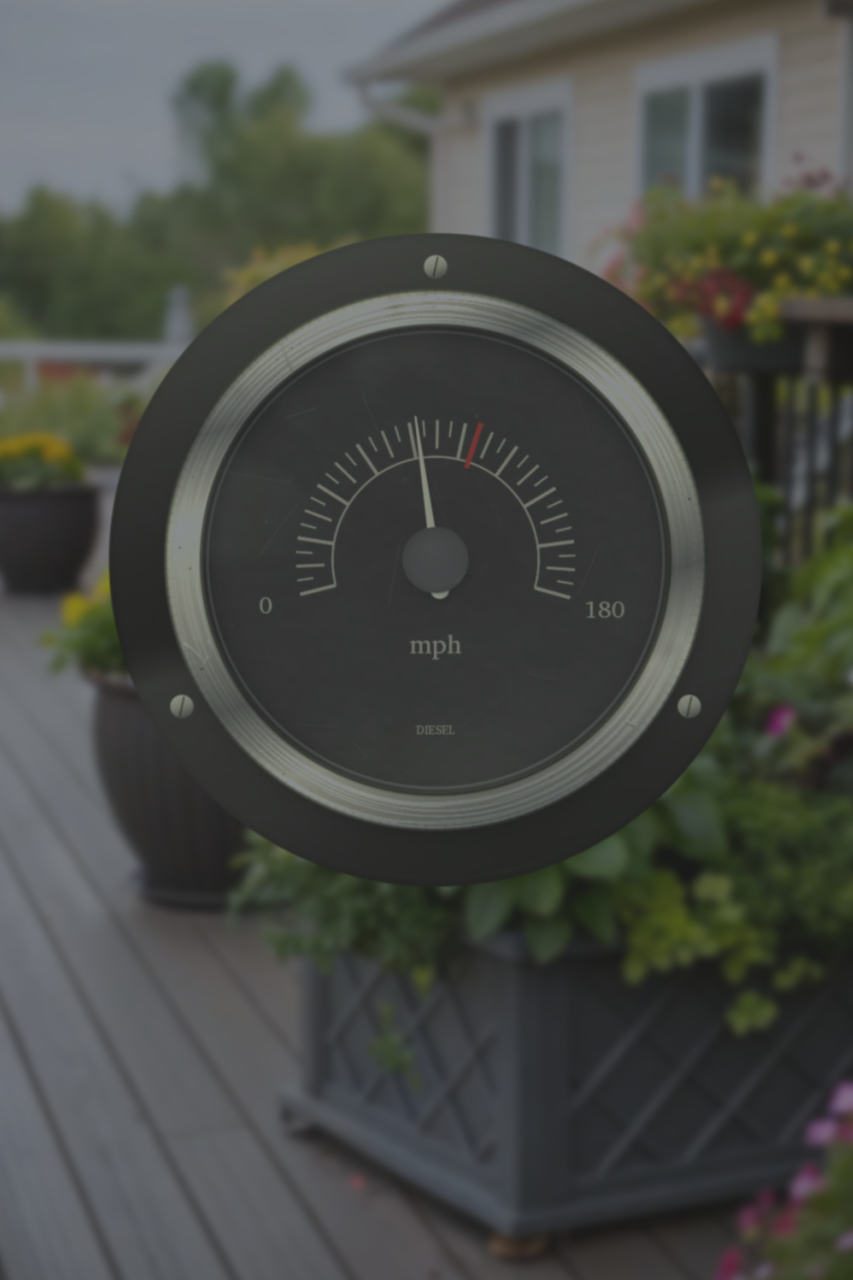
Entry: 82.5mph
